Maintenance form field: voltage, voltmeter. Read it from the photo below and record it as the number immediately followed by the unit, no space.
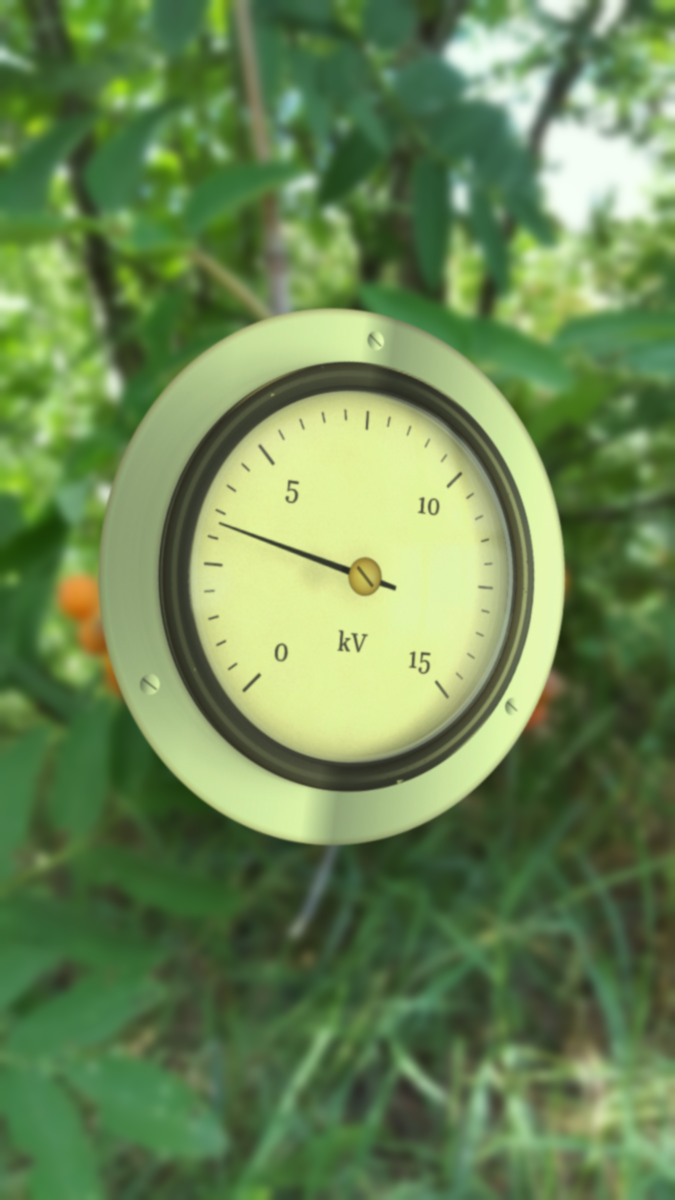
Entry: 3.25kV
